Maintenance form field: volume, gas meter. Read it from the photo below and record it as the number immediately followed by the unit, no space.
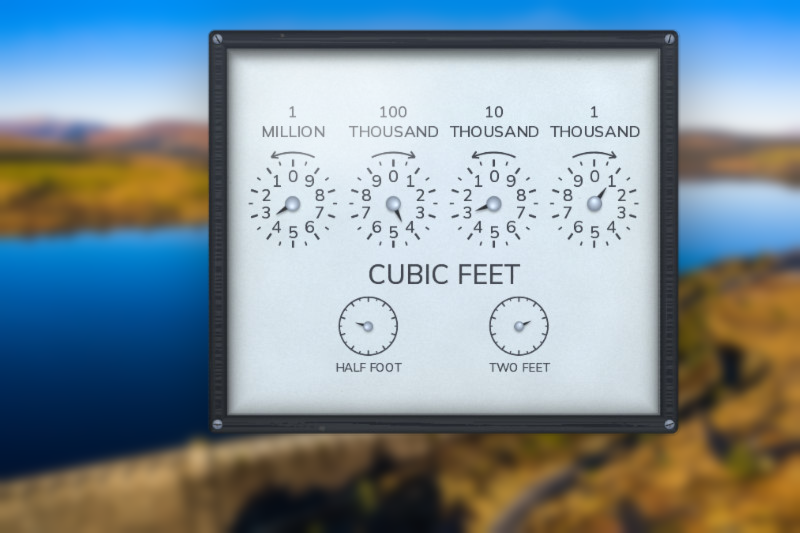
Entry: 343100ft³
